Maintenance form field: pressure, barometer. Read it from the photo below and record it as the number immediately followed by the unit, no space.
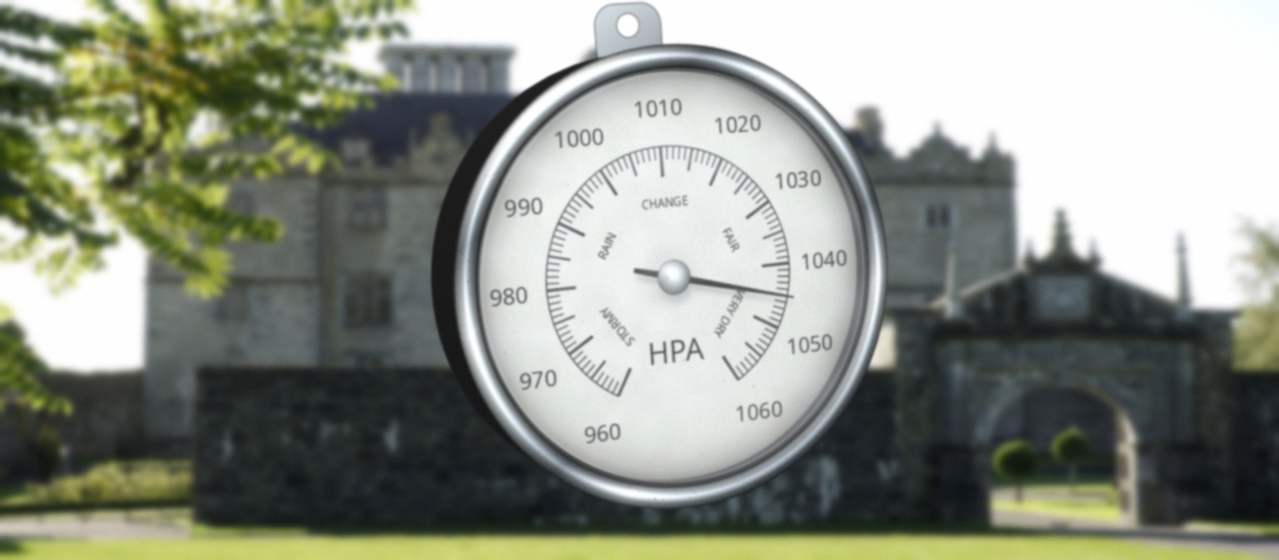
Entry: 1045hPa
